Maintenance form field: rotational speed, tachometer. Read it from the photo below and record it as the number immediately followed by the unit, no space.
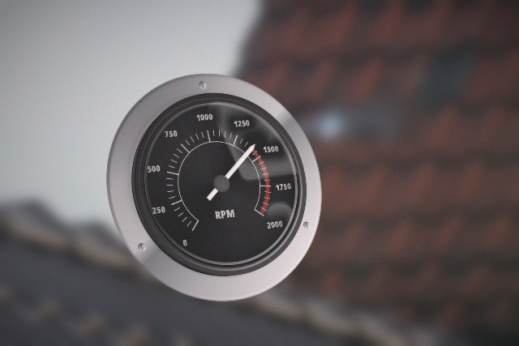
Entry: 1400rpm
